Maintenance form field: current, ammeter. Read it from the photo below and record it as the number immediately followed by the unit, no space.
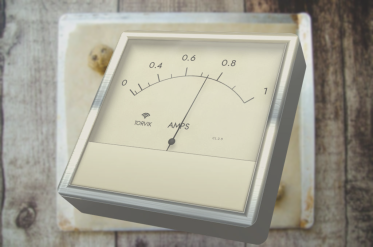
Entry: 0.75A
